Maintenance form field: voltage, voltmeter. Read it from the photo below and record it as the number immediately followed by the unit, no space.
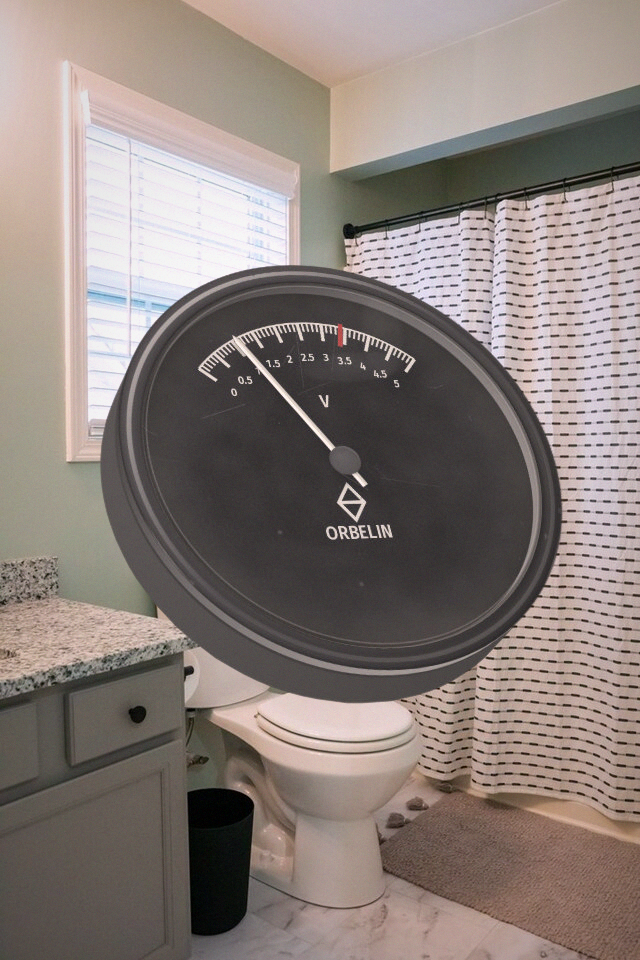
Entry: 1V
